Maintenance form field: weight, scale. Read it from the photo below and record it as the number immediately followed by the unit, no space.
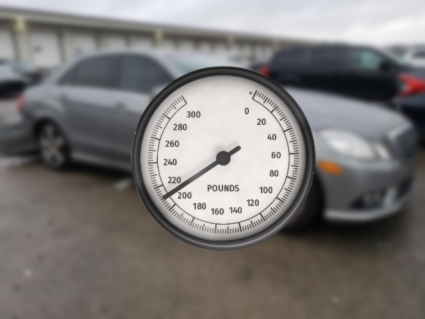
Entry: 210lb
